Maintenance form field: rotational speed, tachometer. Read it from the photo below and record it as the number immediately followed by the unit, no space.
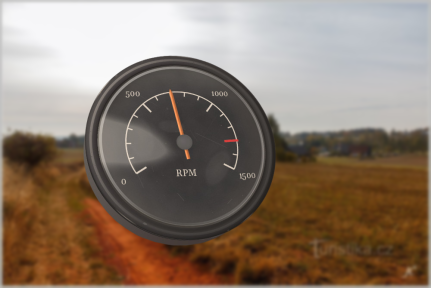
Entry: 700rpm
